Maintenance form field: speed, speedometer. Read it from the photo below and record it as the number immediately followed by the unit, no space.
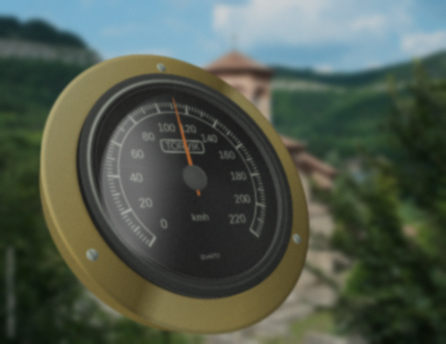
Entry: 110km/h
